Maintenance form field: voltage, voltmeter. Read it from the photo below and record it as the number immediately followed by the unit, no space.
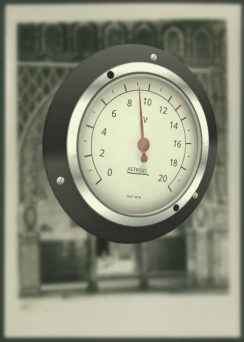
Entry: 9V
